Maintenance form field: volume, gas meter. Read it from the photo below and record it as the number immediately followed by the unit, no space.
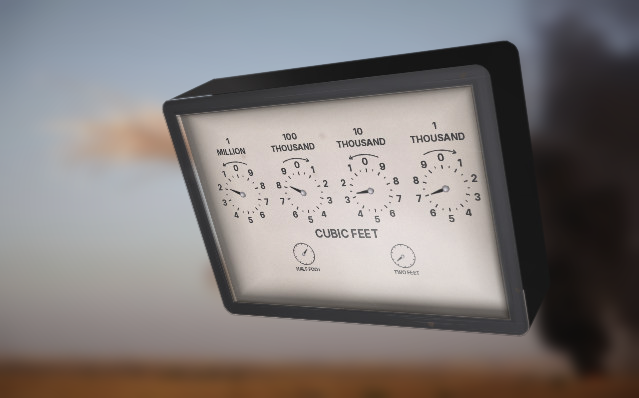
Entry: 182700ft³
